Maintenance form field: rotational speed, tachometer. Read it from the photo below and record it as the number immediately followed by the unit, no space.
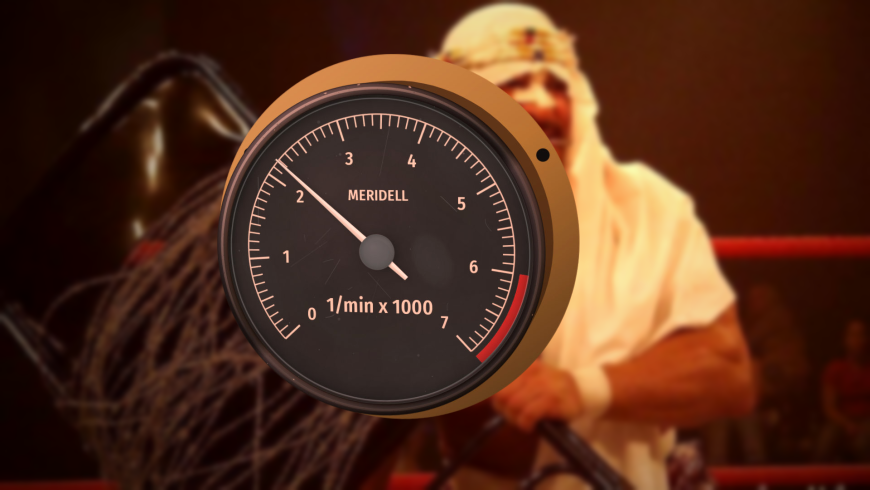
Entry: 2200rpm
